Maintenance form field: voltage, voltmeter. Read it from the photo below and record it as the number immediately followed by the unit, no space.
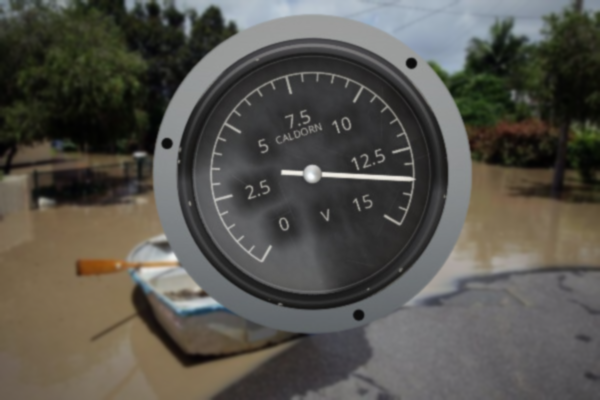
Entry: 13.5V
